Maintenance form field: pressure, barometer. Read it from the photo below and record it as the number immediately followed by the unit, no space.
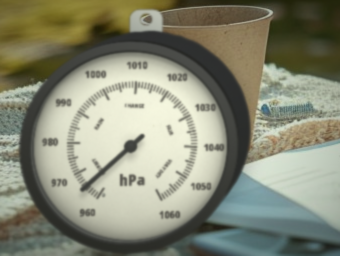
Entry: 965hPa
